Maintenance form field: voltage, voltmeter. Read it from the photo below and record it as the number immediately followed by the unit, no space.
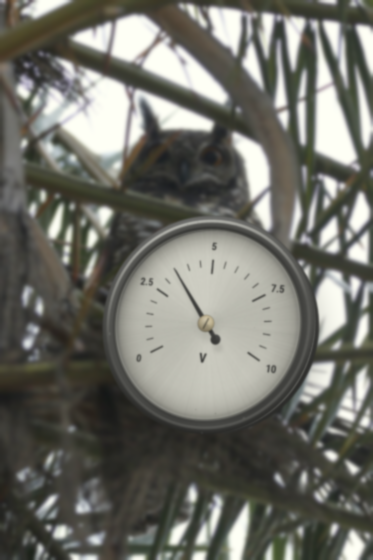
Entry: 3.5V
